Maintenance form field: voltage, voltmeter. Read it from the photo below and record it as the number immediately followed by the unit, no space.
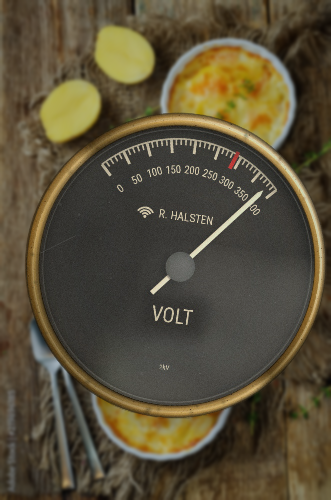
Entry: 380V
